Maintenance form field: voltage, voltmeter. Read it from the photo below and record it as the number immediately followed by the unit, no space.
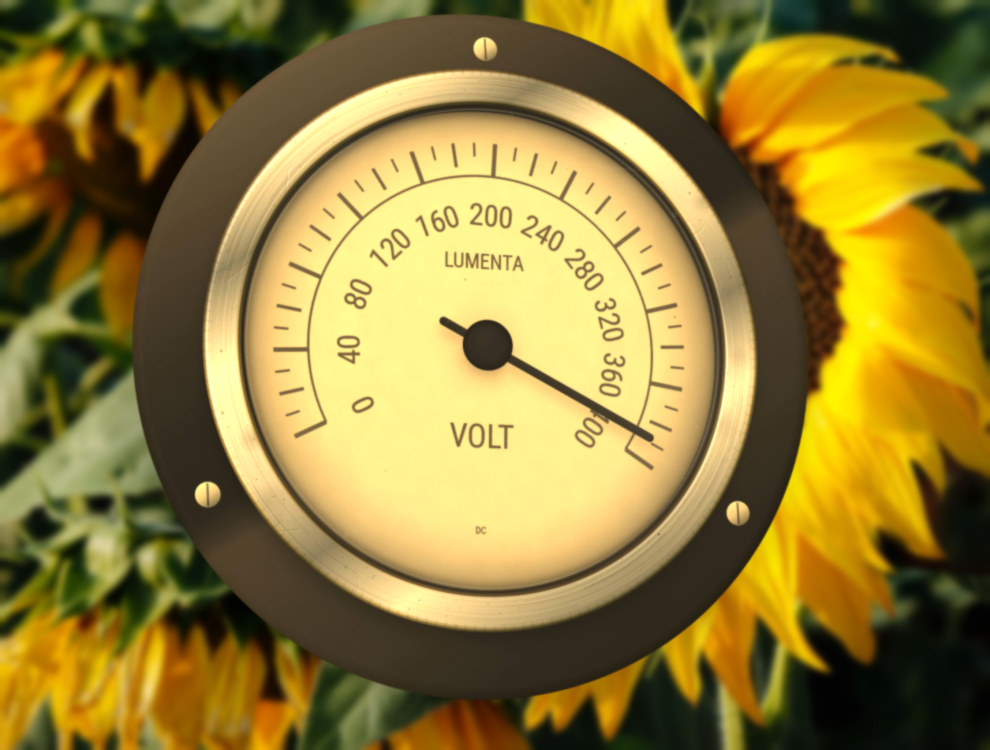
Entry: 390V
